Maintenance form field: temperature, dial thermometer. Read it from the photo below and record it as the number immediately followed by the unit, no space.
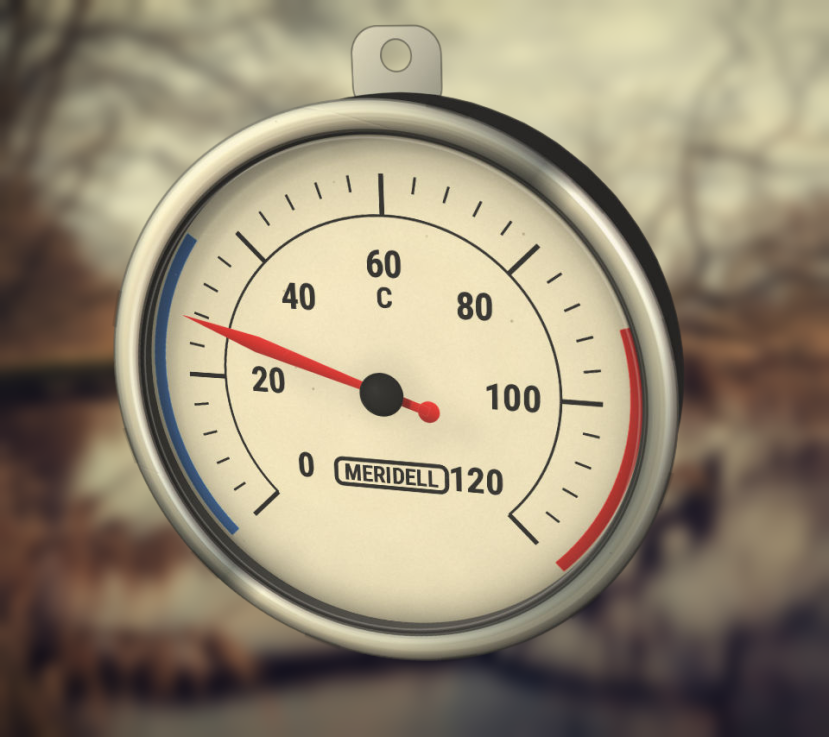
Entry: 28°C
